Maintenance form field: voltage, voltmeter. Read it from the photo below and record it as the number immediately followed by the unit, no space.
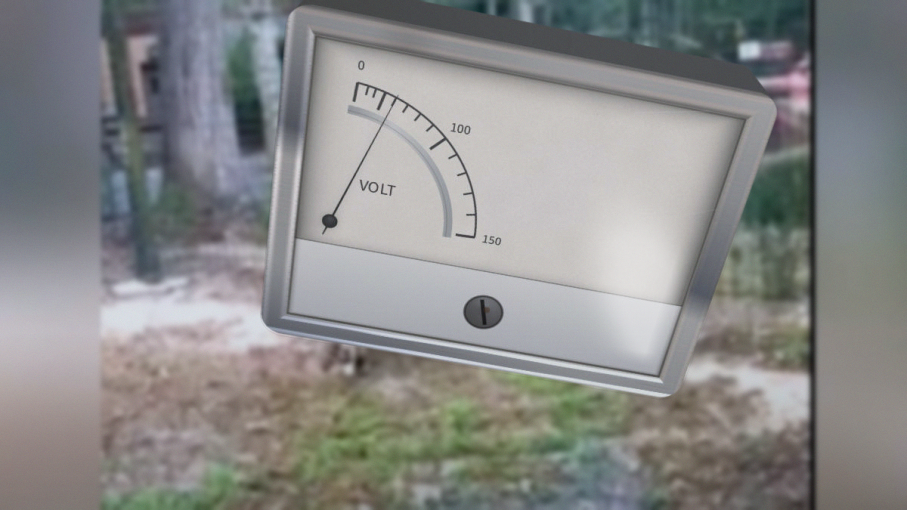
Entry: 60V
